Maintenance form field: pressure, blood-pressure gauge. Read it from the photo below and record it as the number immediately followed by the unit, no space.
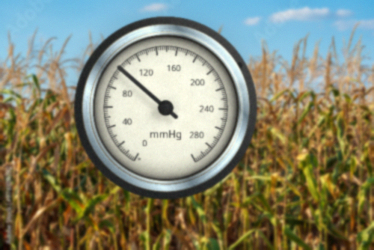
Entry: 100mmHg
